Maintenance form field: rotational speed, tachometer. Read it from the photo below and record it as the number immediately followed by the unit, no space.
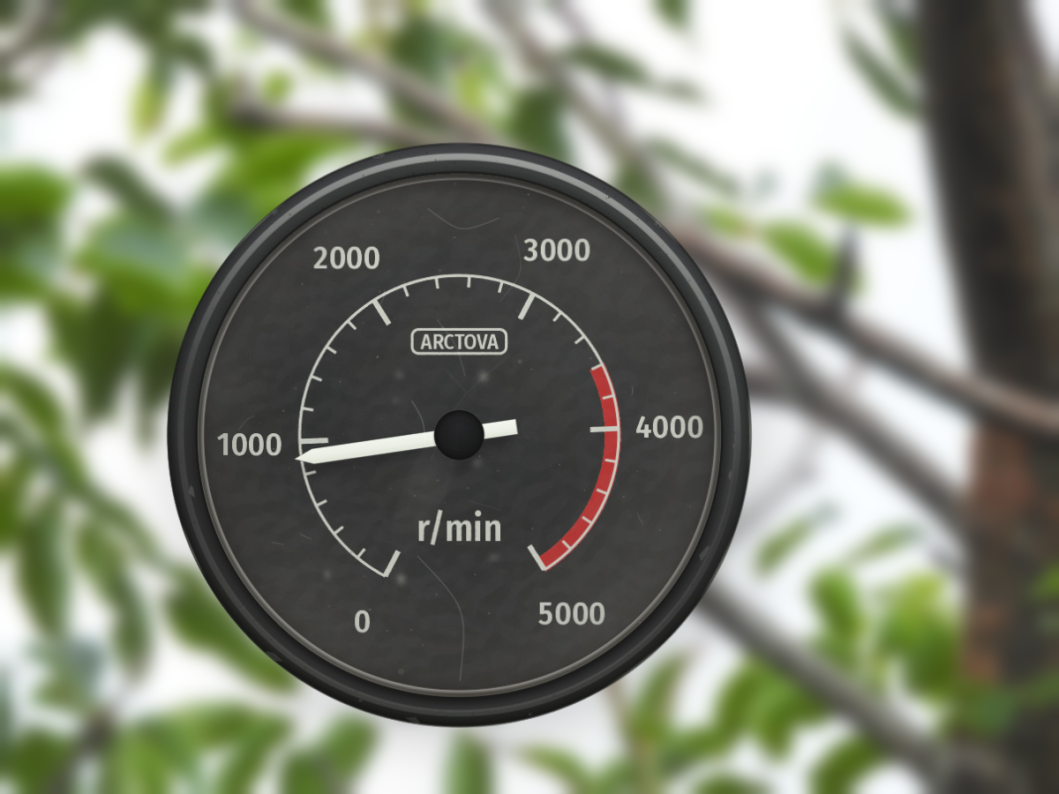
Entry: 900rpm
